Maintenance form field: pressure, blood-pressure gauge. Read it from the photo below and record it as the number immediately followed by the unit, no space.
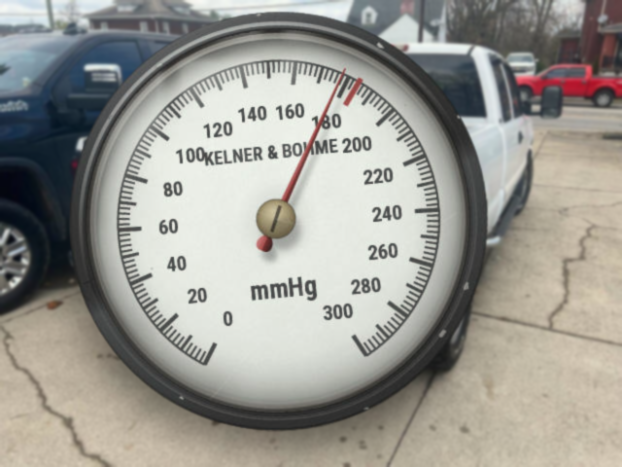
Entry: 178mmHg
